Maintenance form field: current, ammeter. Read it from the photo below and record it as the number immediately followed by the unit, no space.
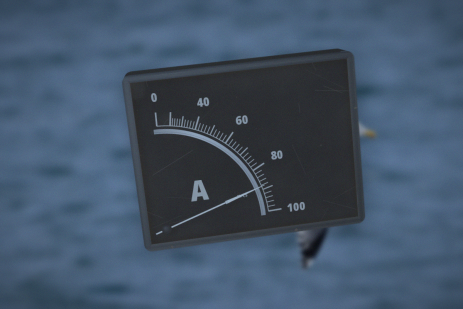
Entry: 88A
